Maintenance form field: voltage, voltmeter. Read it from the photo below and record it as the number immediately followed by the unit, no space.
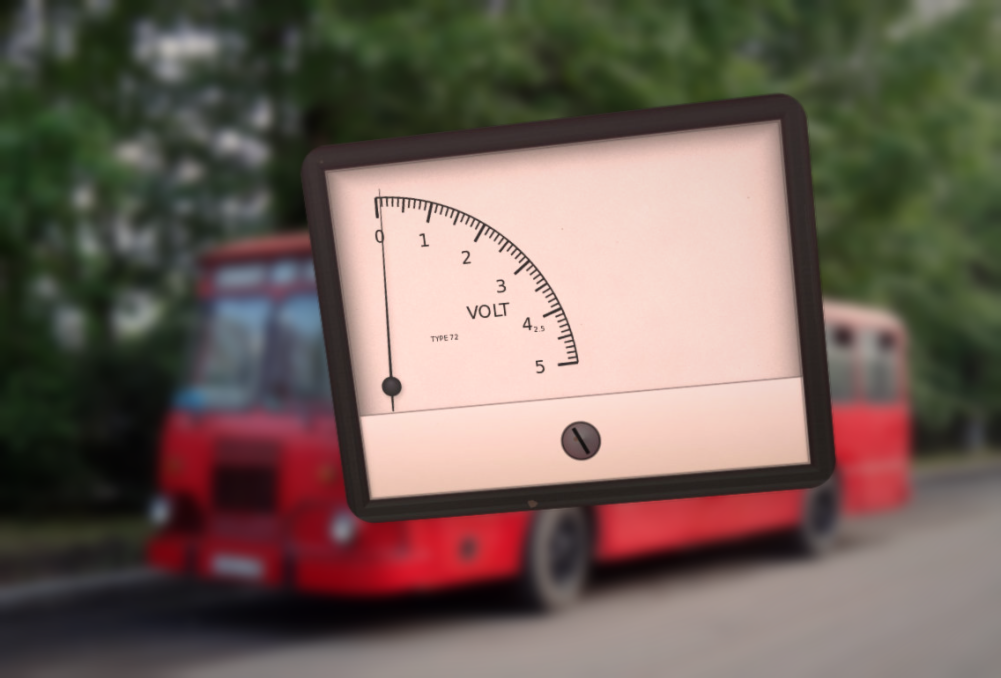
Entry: 0.1V
